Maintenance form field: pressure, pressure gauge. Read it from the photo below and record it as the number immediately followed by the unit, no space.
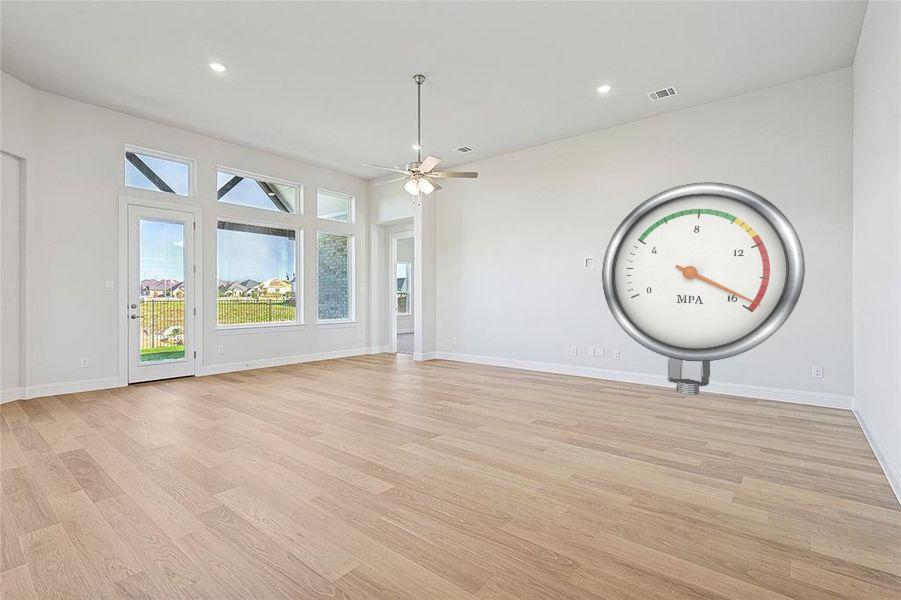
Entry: 15.5MPa
